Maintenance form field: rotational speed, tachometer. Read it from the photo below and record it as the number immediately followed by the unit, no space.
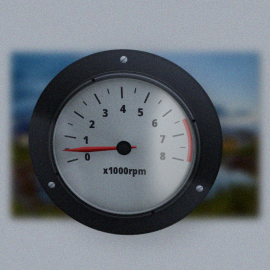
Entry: 500rpm
